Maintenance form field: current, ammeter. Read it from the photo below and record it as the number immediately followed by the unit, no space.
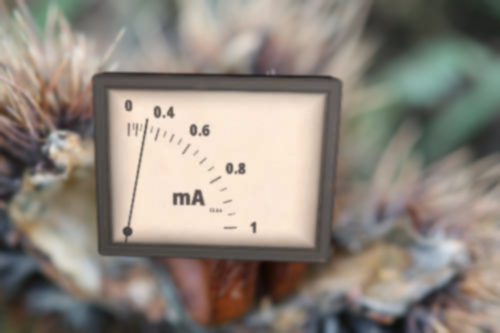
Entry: 0.3mA
